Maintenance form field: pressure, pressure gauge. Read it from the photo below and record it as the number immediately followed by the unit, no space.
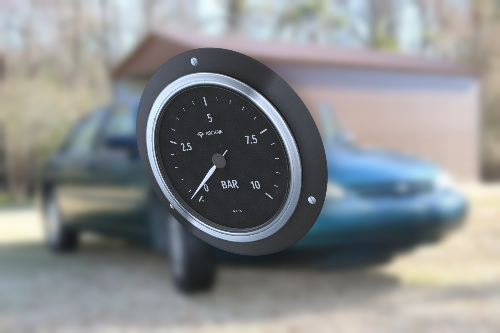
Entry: 0.25bar
